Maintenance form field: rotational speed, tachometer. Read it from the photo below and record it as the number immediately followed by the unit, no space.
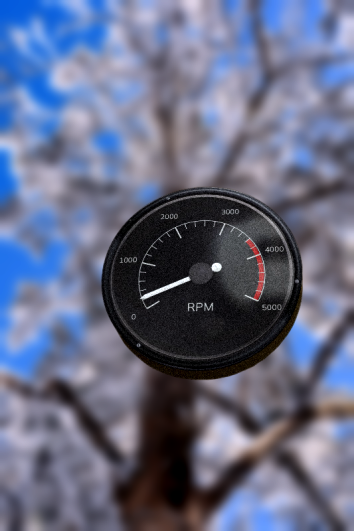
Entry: 200rpm
